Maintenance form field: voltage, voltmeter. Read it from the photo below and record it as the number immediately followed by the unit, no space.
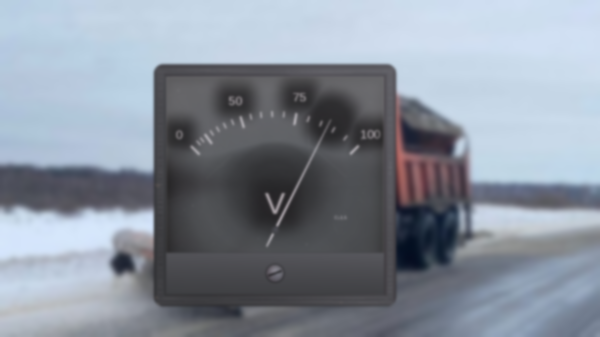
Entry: 87.5V
